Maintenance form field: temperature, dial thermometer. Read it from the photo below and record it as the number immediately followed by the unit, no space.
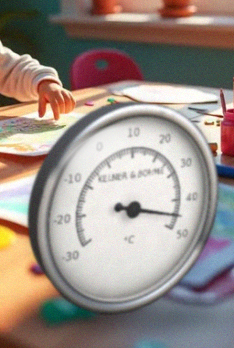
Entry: 45°C
